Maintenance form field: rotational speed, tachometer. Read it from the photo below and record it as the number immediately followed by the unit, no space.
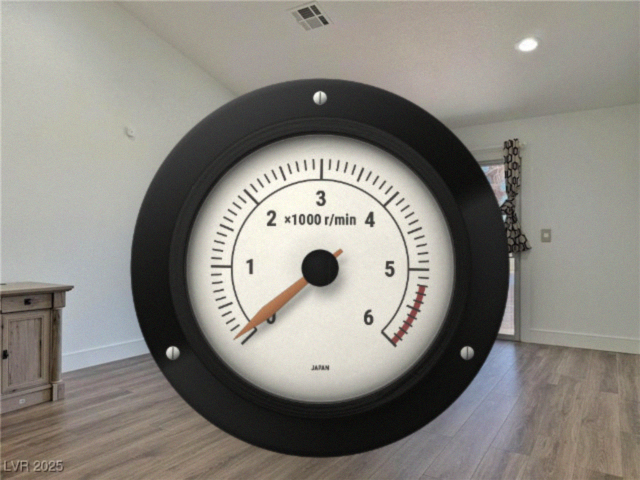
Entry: 100rpm
